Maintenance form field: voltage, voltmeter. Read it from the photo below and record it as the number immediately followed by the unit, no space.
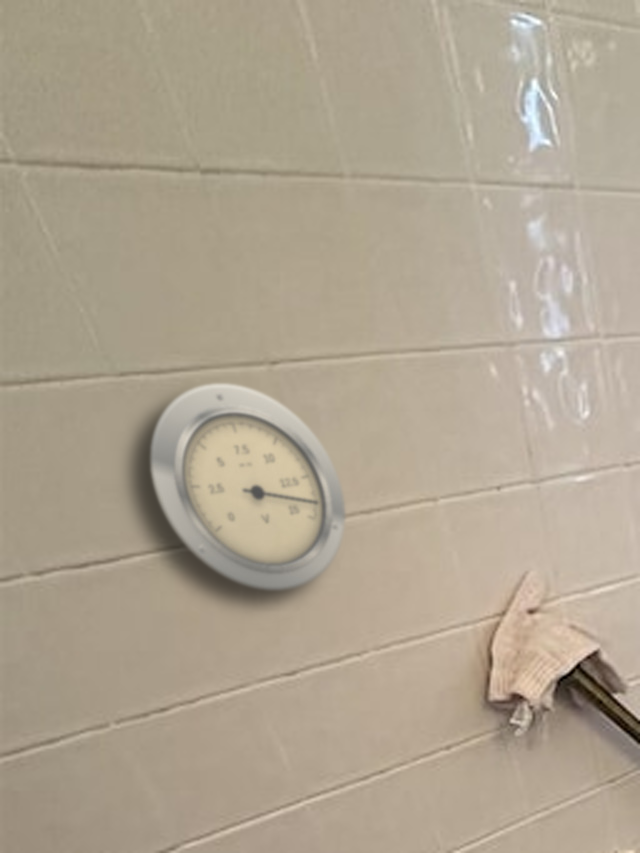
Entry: 14V
